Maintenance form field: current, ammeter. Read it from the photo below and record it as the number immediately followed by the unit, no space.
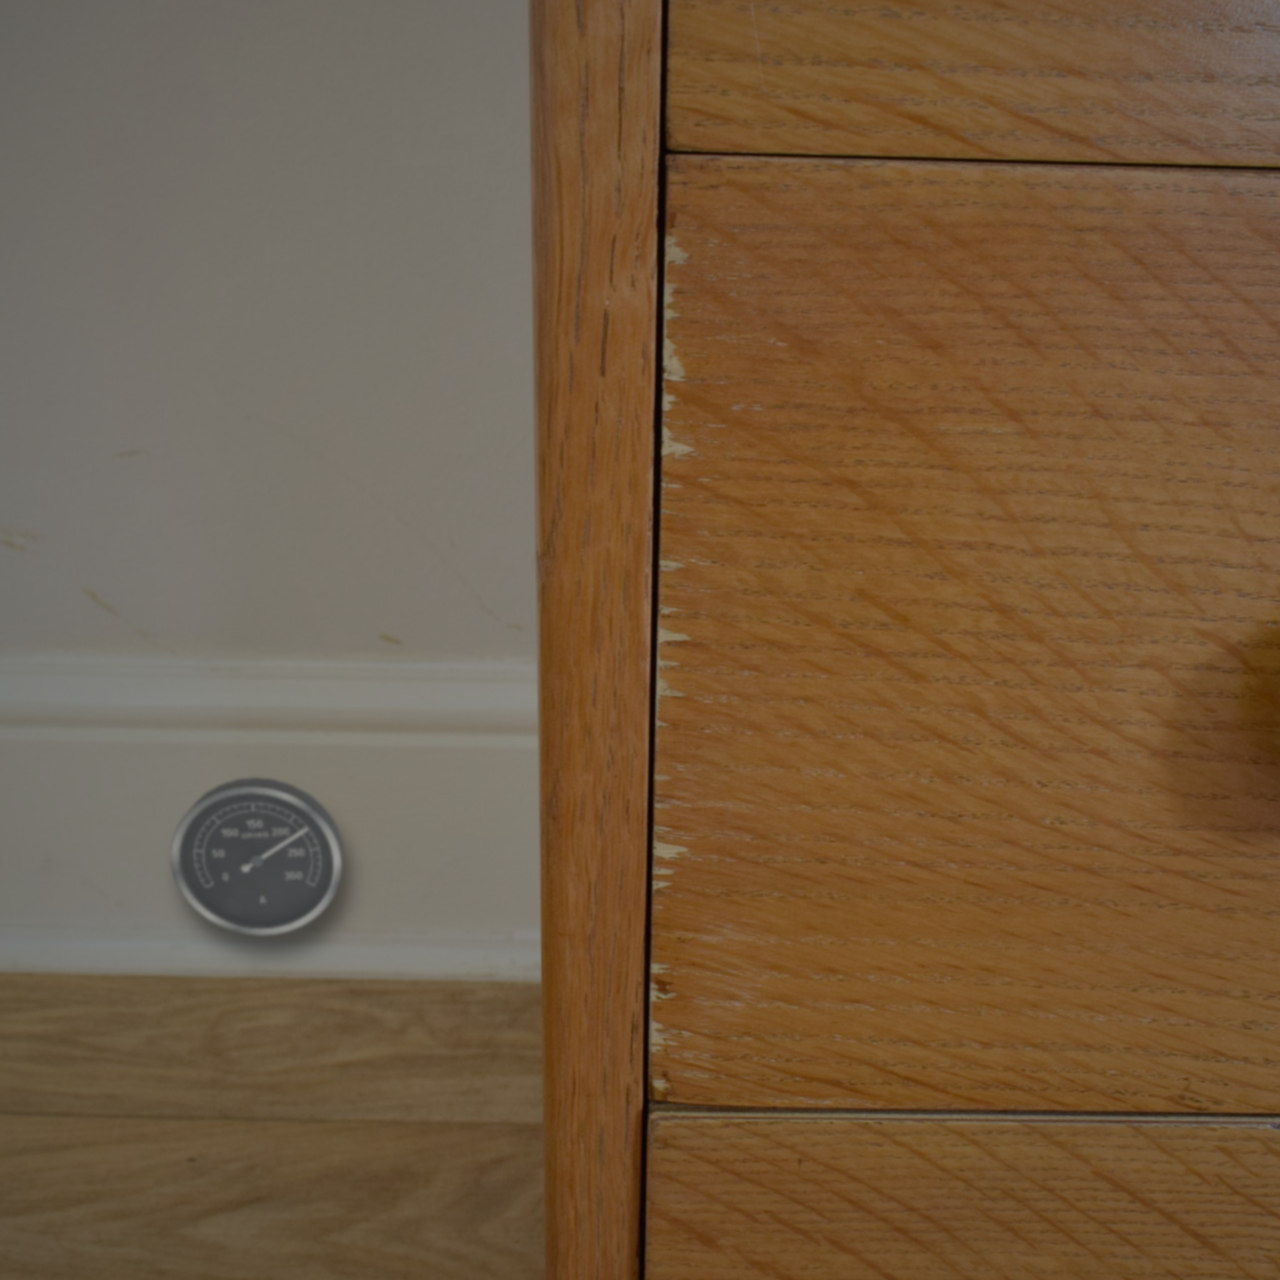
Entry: 220A
